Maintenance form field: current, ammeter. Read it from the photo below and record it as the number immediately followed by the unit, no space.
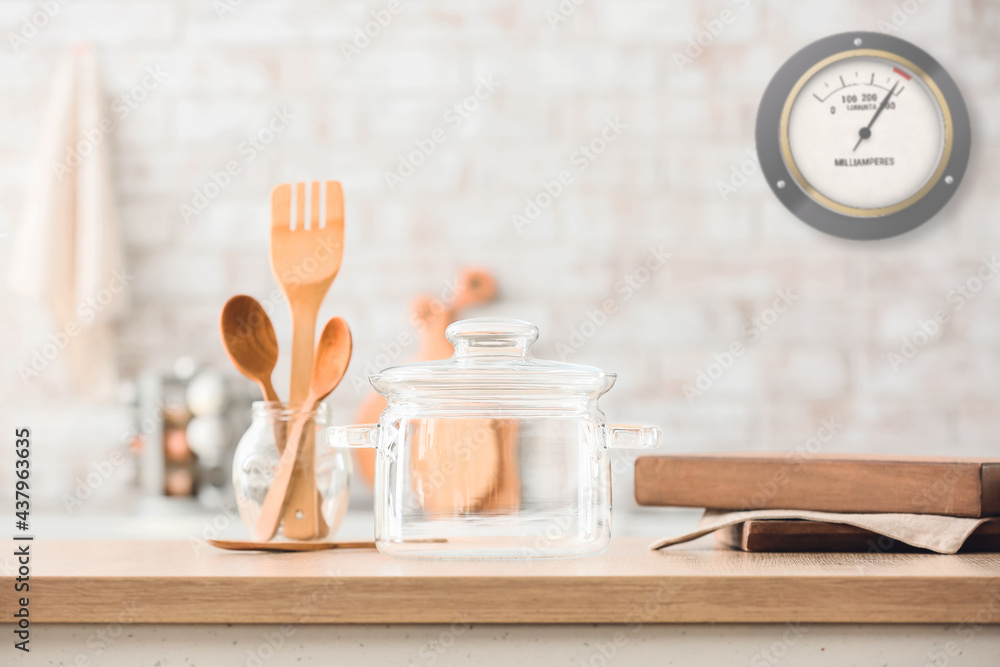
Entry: 275mA
